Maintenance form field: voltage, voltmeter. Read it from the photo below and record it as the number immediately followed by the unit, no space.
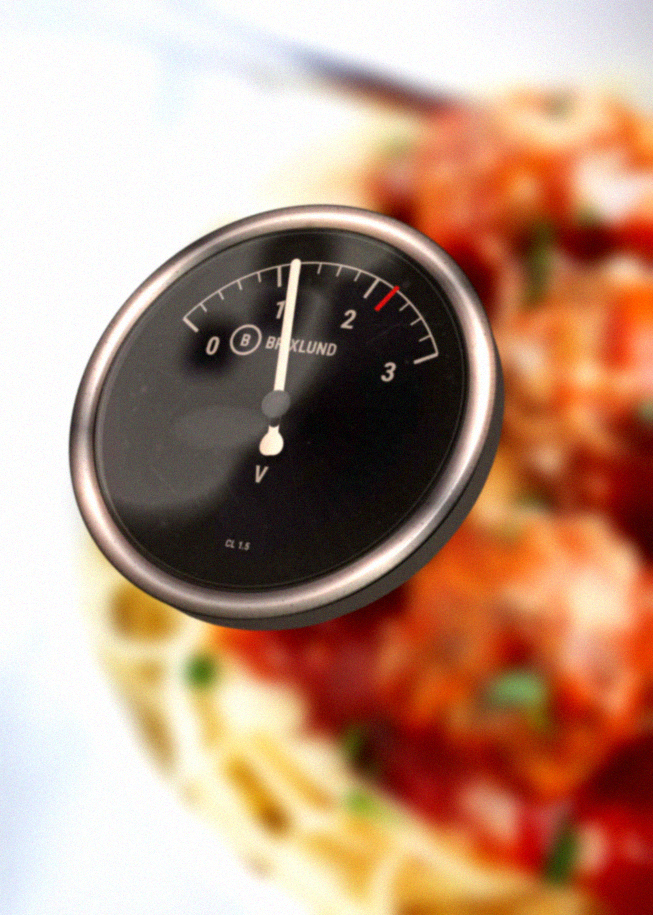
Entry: 1.2V
